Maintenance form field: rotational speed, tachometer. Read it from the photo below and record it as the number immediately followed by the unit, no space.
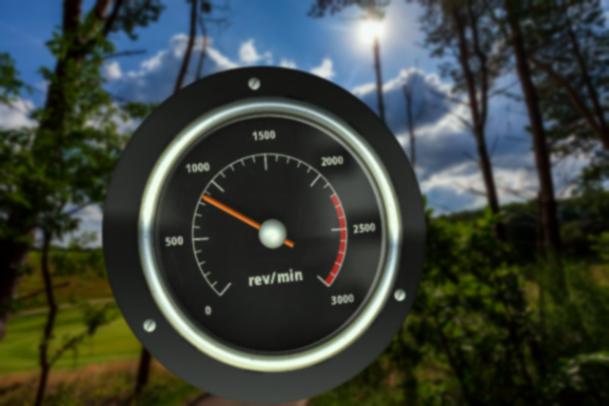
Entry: 850rpm
